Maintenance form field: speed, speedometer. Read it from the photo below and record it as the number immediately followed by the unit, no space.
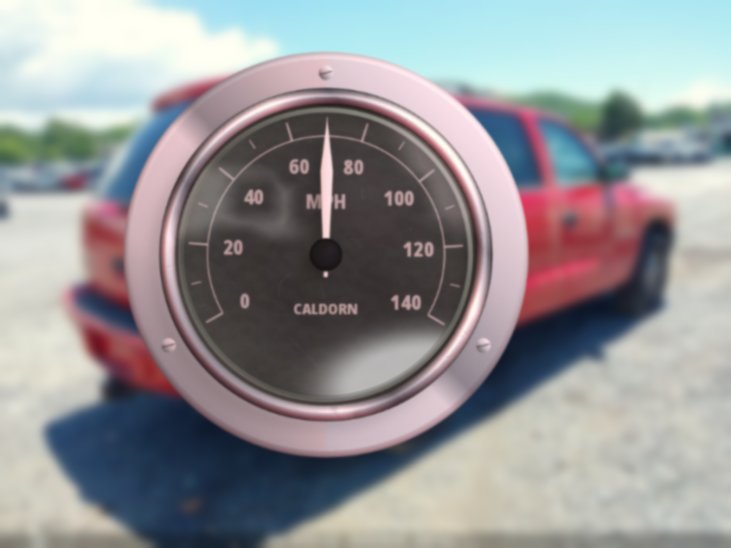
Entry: 70mph
